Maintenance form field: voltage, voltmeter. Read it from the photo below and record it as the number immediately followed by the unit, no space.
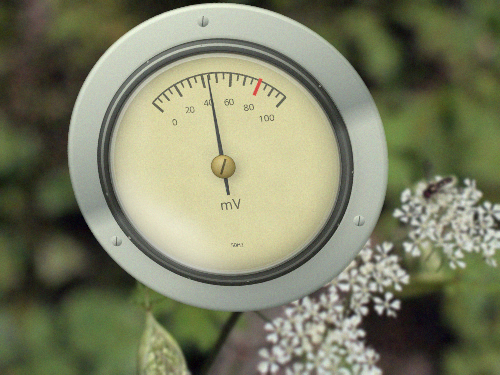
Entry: 45mV
